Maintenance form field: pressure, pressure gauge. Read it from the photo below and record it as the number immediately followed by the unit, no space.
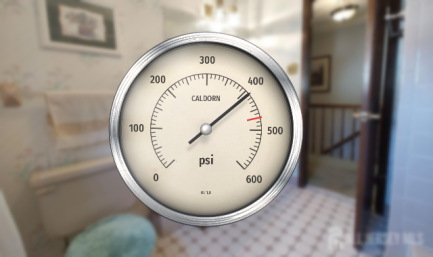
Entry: 410psi
